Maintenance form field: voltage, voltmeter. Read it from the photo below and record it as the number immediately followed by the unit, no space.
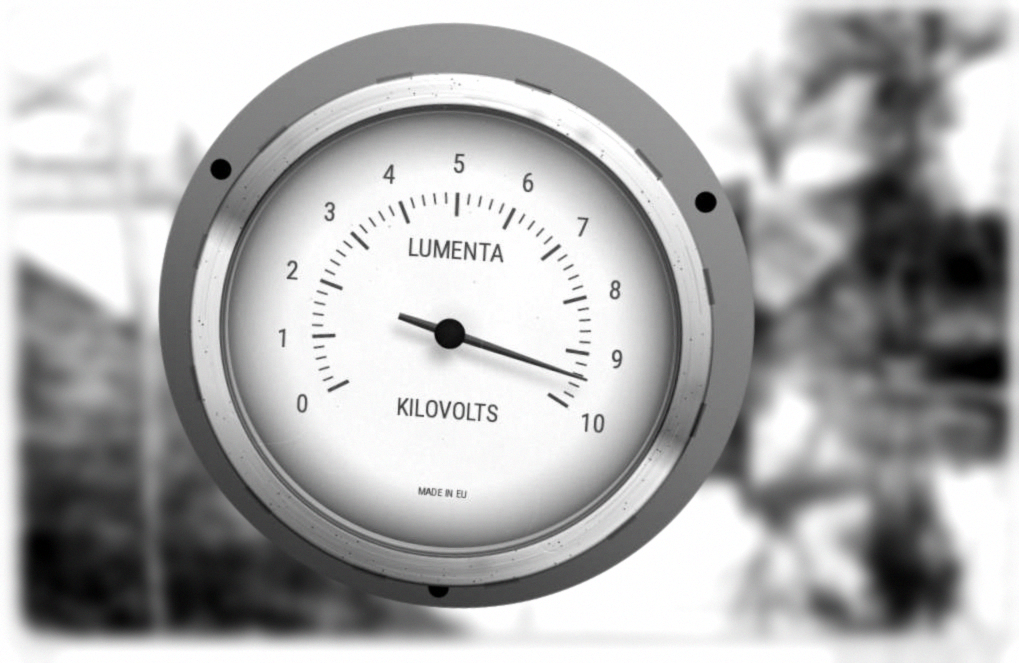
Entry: 9.4kV
